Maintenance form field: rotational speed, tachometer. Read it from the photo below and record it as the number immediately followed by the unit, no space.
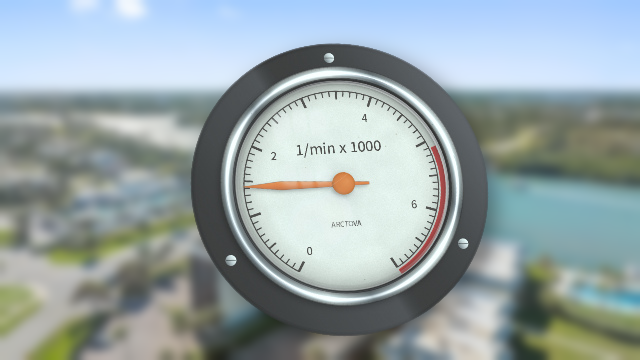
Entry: 1400rpm
